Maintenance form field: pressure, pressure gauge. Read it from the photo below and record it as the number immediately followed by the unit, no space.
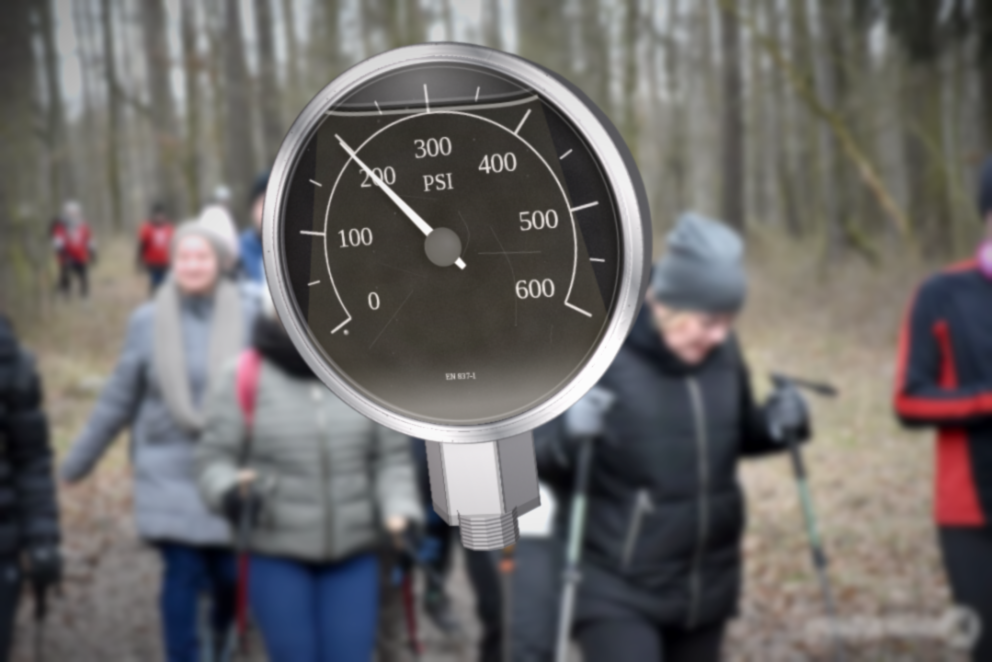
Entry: 200psi
